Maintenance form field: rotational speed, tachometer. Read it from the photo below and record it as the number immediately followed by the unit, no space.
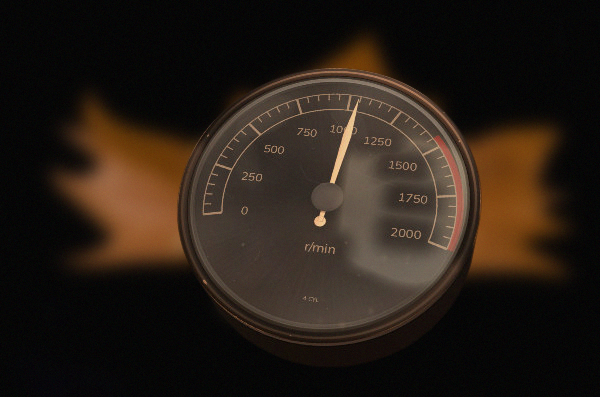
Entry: 1050rpm
